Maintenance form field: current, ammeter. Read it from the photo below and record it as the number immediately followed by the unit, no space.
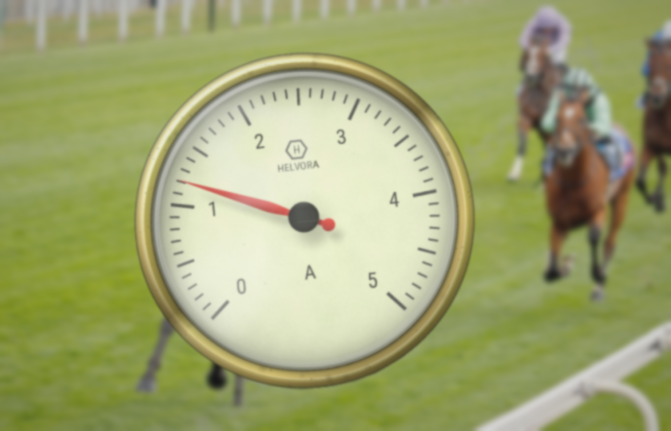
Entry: 1.2A
